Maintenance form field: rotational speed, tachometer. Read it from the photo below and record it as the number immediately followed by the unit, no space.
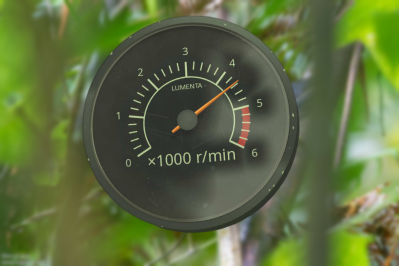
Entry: 4400rpm
